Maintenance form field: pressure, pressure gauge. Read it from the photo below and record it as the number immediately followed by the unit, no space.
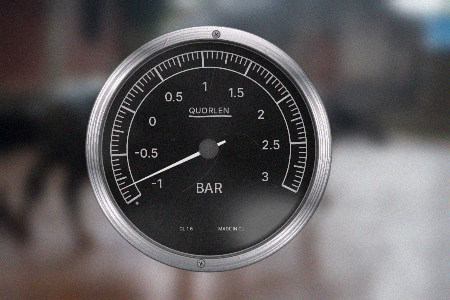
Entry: -0.85bar
